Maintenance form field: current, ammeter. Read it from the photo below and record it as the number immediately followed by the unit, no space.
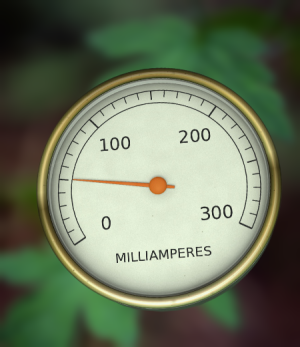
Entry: 50mA
